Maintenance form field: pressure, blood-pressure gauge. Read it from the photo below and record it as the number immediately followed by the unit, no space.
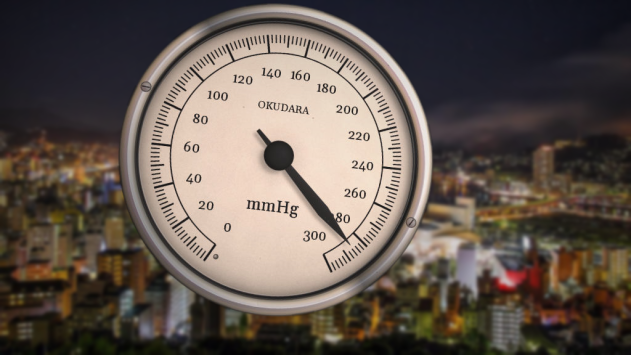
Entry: 286mmHg
